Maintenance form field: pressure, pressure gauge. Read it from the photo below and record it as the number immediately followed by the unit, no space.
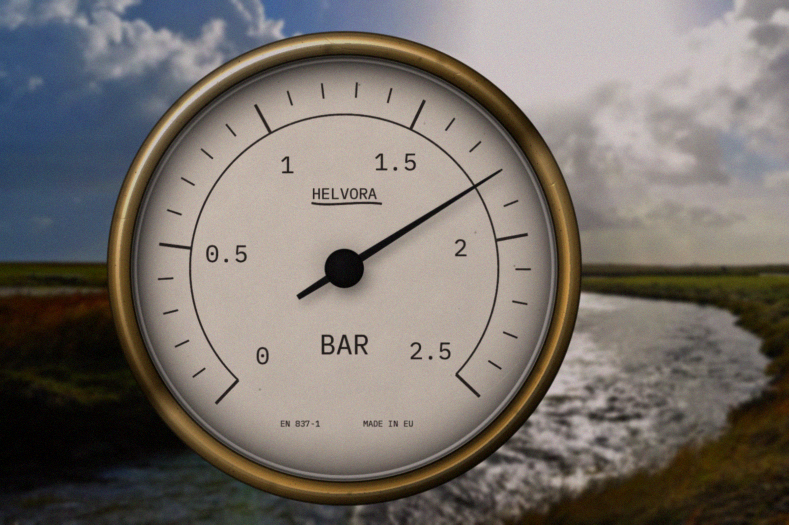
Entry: 1.8bar
